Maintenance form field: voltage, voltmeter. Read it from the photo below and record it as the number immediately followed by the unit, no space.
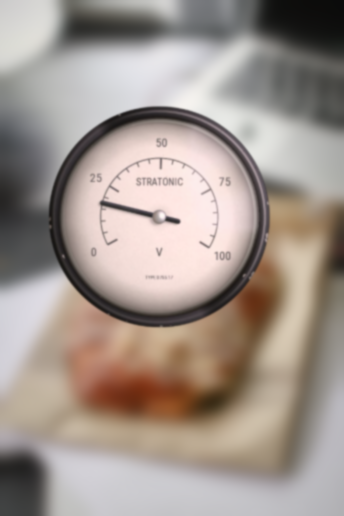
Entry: 17.5V
